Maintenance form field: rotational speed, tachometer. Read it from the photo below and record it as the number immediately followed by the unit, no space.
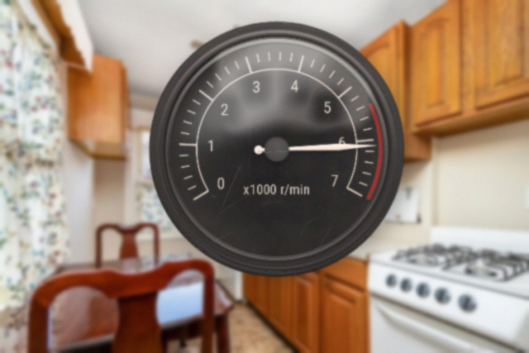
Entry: 6100rpm
